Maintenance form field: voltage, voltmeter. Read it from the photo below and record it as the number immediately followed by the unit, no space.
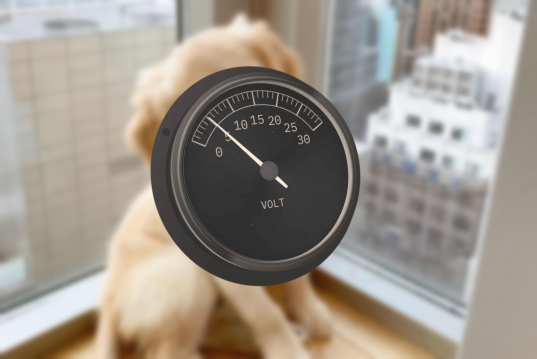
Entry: 5V
